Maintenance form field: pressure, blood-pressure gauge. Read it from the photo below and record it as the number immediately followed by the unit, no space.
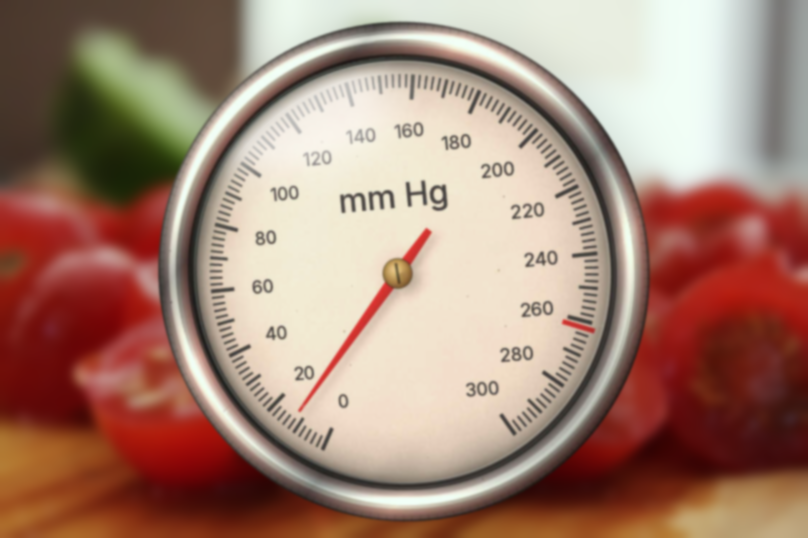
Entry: 12mmHg
